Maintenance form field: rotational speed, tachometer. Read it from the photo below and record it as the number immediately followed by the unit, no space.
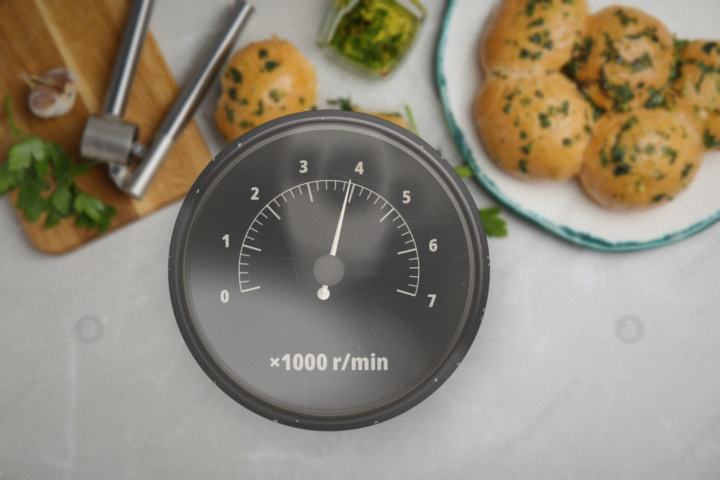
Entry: 3900rpm
